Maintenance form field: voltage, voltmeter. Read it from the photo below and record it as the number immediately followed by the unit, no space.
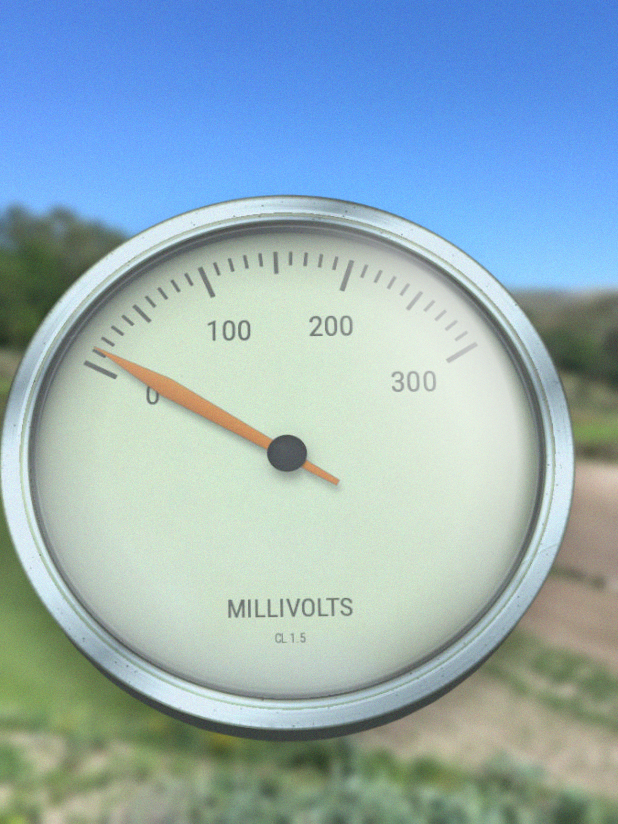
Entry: 10mV
